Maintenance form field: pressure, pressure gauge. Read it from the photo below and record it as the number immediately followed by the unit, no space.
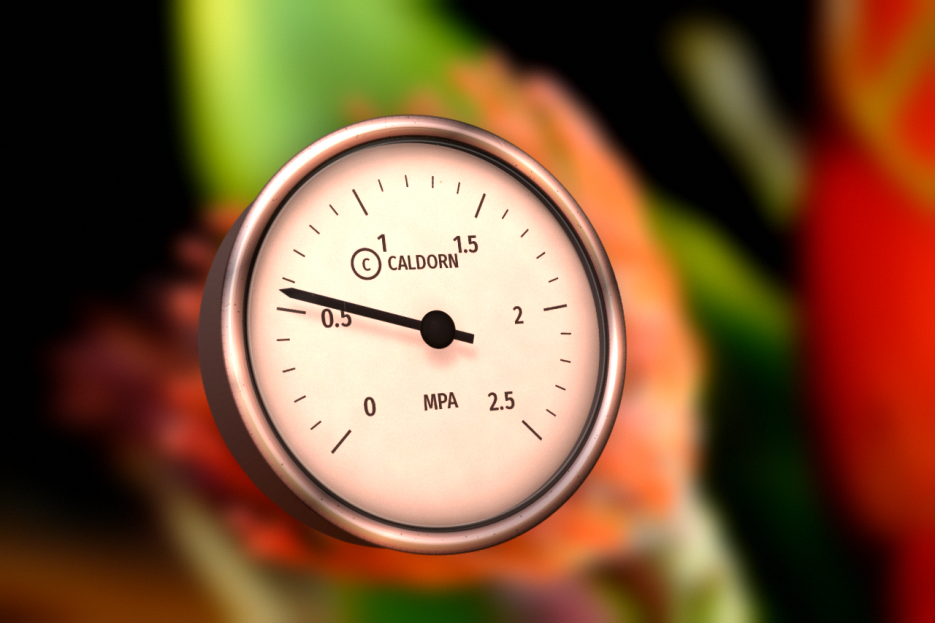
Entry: 0.55MPa
